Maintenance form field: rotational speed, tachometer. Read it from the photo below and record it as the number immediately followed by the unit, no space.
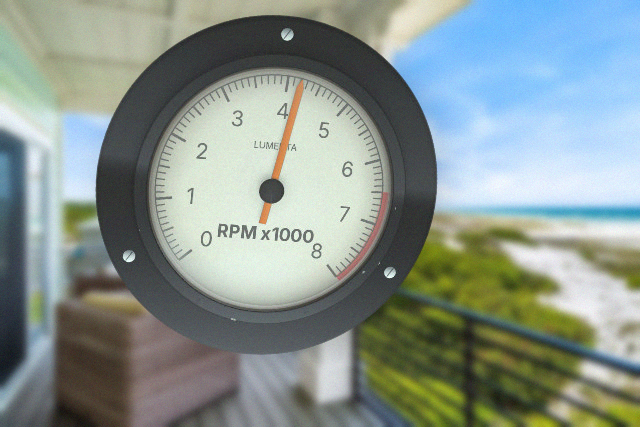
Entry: 4200rpm
